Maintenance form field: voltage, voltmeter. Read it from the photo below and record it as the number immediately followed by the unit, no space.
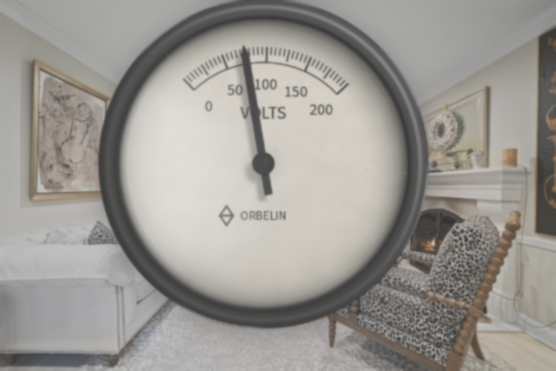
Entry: 75V
